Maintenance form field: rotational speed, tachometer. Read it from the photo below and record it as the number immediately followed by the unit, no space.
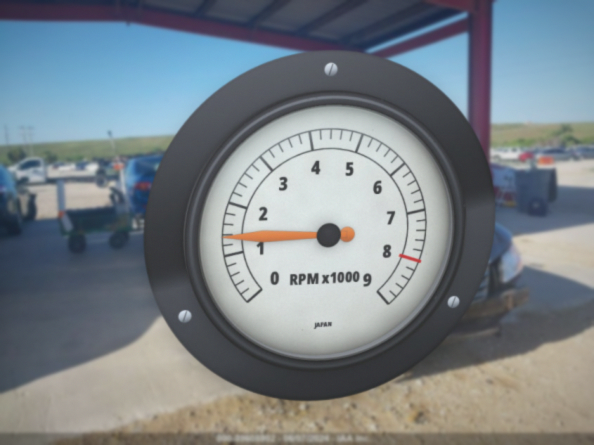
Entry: 1400rpm
